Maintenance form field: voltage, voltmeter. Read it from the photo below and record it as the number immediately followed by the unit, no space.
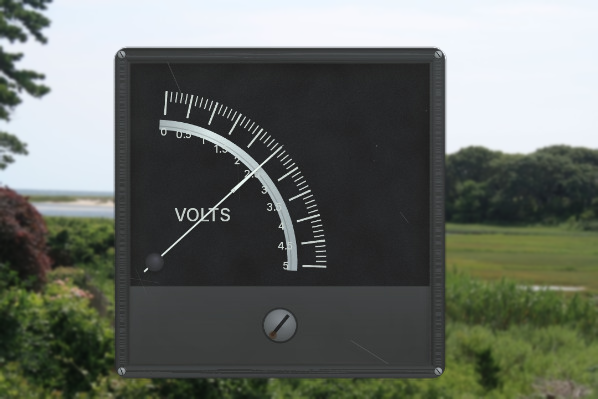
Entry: 2.5V
